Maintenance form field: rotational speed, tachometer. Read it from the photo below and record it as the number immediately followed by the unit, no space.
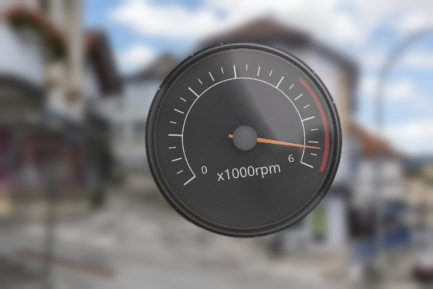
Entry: 5625rpm
